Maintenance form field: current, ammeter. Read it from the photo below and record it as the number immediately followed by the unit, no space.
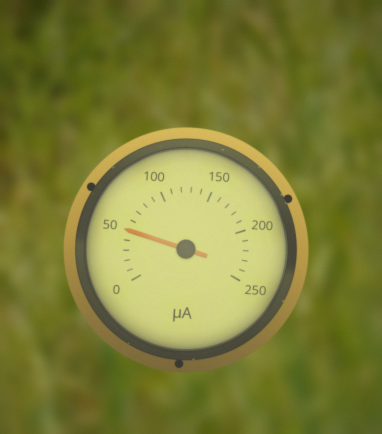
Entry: 50µA
